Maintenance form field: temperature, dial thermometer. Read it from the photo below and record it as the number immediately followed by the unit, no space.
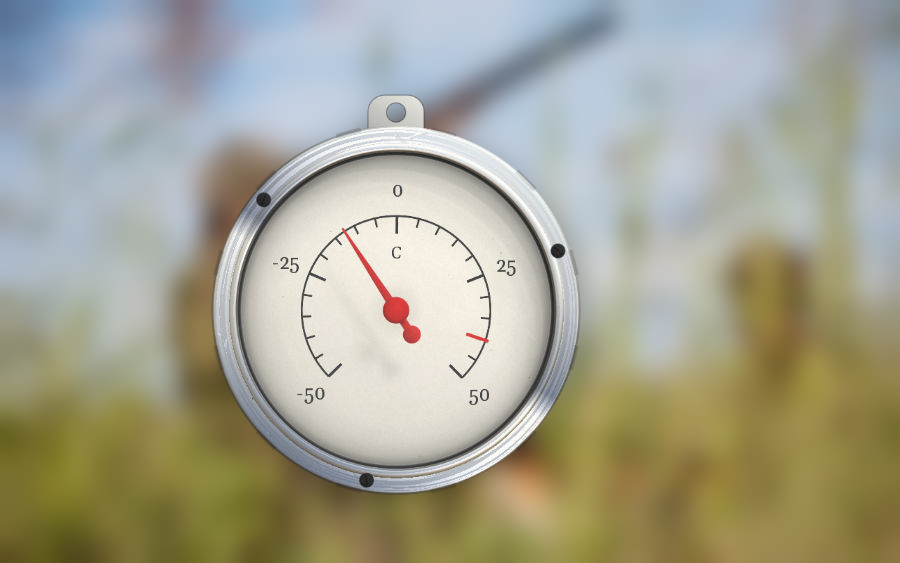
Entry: -12.5°C
